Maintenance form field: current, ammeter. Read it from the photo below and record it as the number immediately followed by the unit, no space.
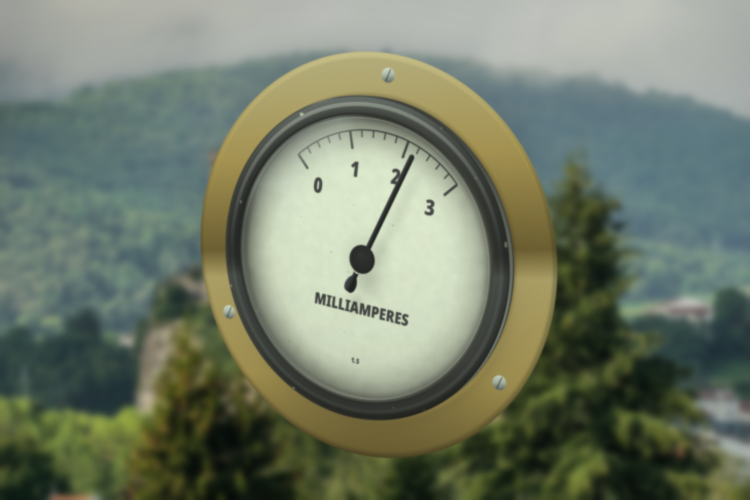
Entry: 2.2mA
